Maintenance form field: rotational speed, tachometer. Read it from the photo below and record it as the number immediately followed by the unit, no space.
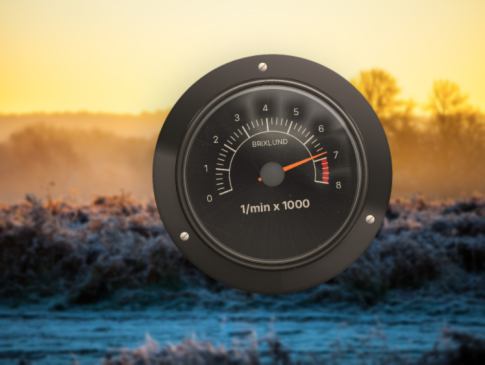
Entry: 6800rpm
